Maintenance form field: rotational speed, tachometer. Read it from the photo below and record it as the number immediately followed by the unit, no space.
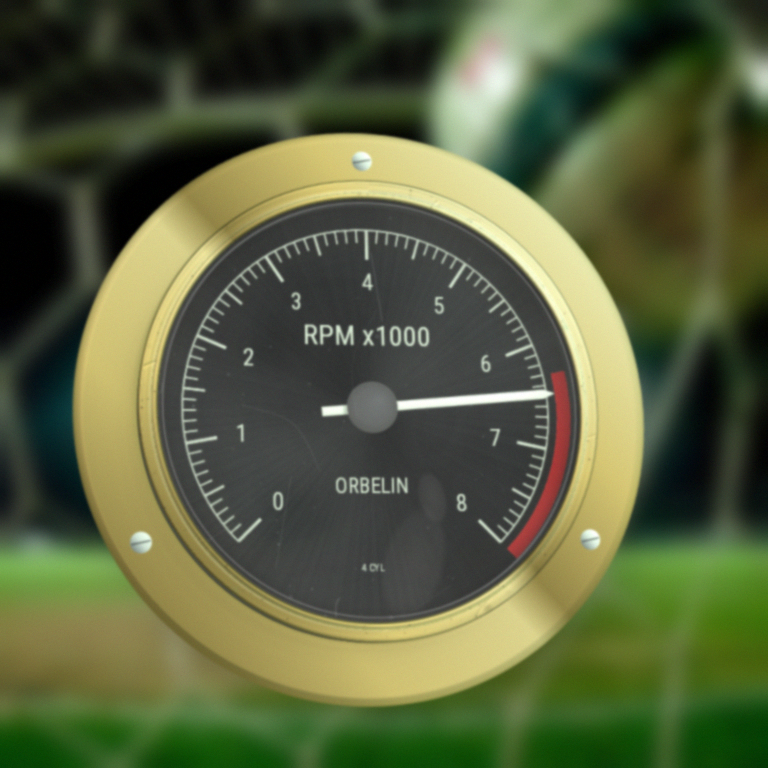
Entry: 6500rpm
